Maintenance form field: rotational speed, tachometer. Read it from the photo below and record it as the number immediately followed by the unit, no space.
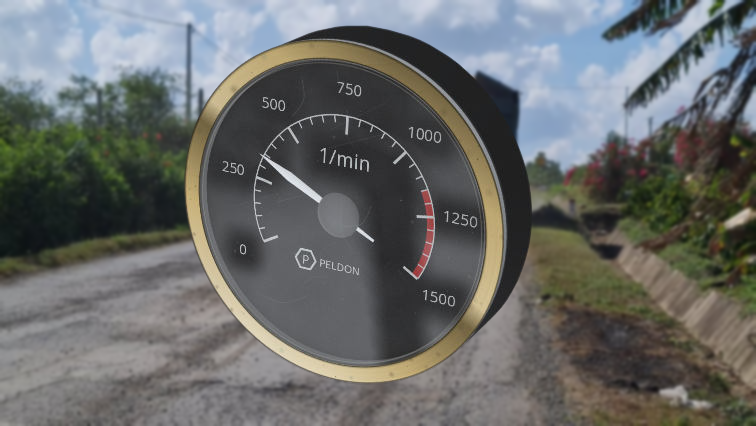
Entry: 350rpm
